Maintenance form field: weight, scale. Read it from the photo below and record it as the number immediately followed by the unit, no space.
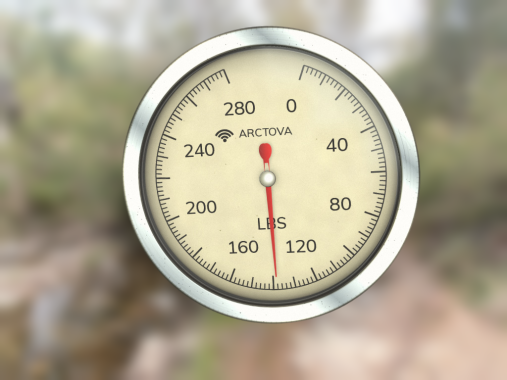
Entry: 138lb
